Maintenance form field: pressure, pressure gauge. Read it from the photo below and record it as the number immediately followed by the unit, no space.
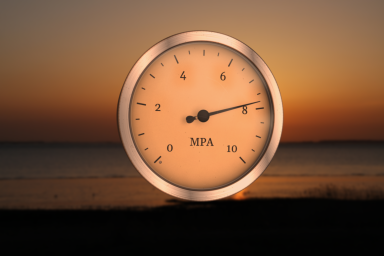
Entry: 7.75MPa
